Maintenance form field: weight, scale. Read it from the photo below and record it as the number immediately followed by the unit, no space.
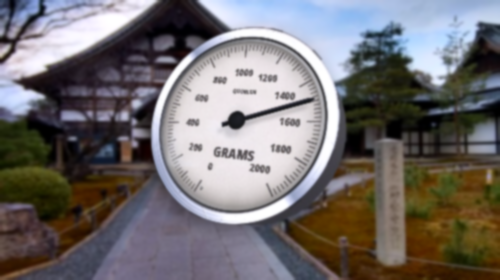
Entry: 1500g
